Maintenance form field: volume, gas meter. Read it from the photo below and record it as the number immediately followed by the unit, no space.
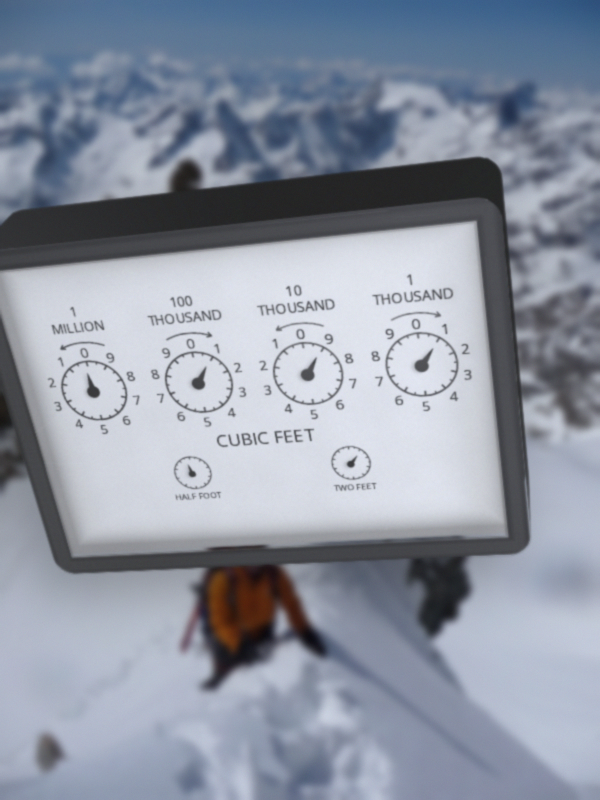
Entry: 9100ft³
